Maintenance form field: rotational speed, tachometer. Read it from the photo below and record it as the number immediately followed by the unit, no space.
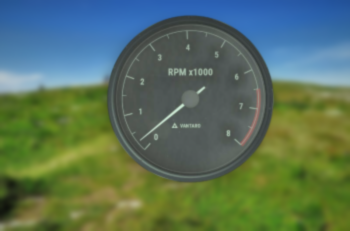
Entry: 250rpm
